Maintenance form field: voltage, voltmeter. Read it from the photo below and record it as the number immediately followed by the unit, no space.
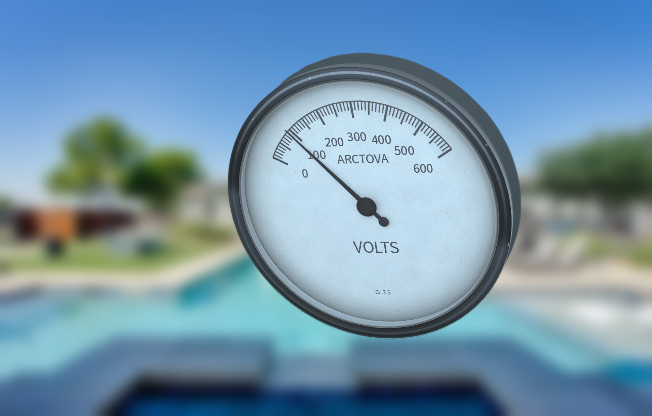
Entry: 100V
